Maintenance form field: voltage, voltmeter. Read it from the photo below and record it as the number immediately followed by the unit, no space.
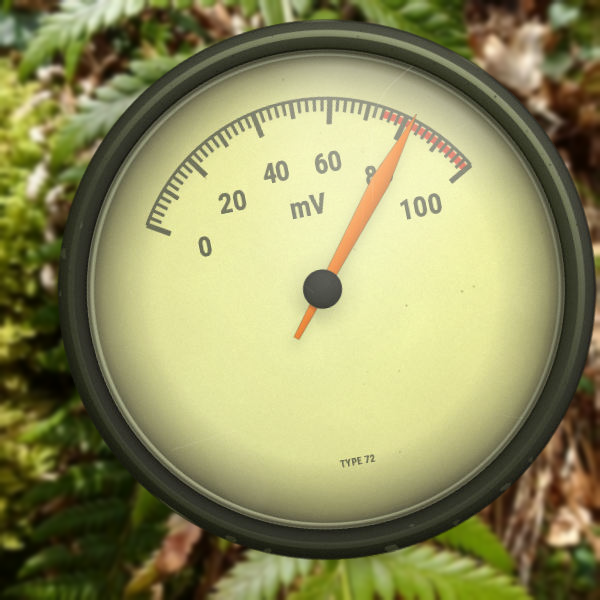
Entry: 82mV
